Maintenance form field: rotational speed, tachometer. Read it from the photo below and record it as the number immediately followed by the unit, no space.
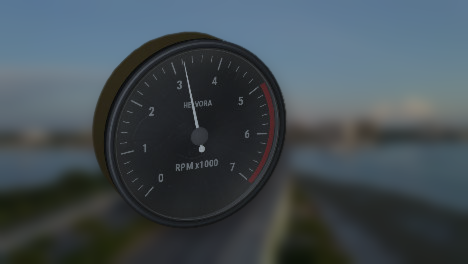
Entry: 3200rpm
